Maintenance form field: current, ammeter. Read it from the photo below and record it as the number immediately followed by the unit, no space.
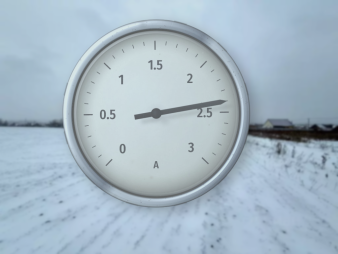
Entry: 2.4A
